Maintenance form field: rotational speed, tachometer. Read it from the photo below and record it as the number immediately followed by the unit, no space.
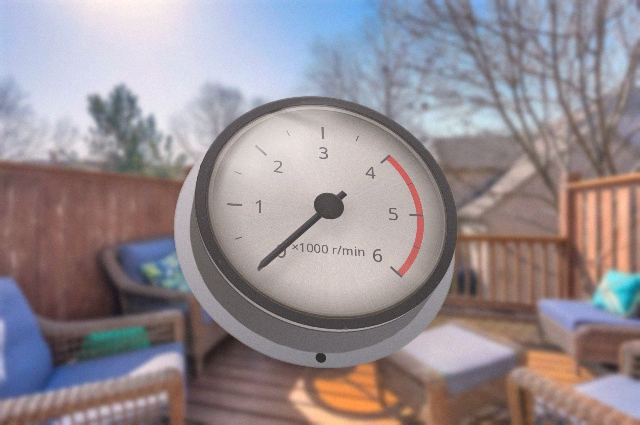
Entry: 0rpm
